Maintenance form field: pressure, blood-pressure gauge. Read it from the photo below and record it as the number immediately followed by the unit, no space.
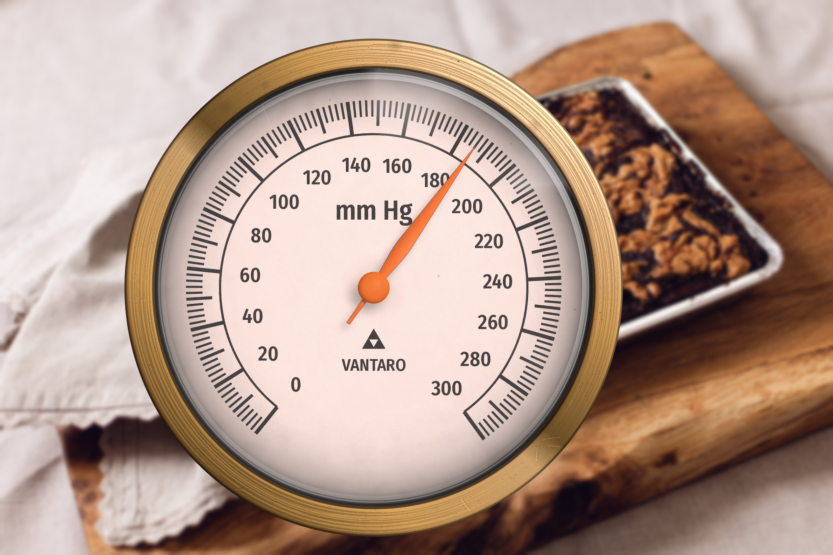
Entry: 186mmHg
